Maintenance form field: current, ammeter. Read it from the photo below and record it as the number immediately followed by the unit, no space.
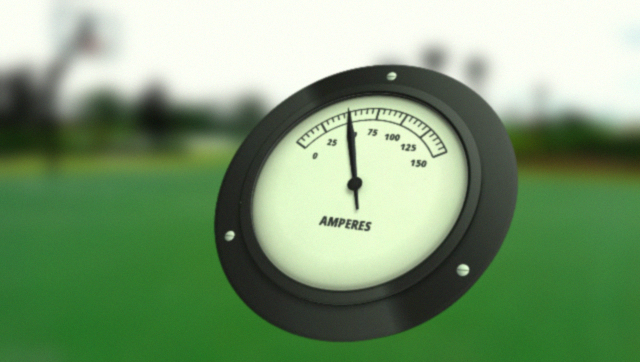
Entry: 50A
